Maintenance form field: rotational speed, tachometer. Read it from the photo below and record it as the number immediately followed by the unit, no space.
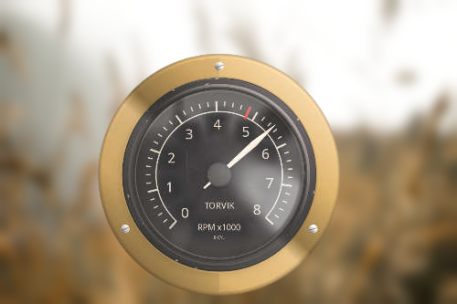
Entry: 5500rpm
